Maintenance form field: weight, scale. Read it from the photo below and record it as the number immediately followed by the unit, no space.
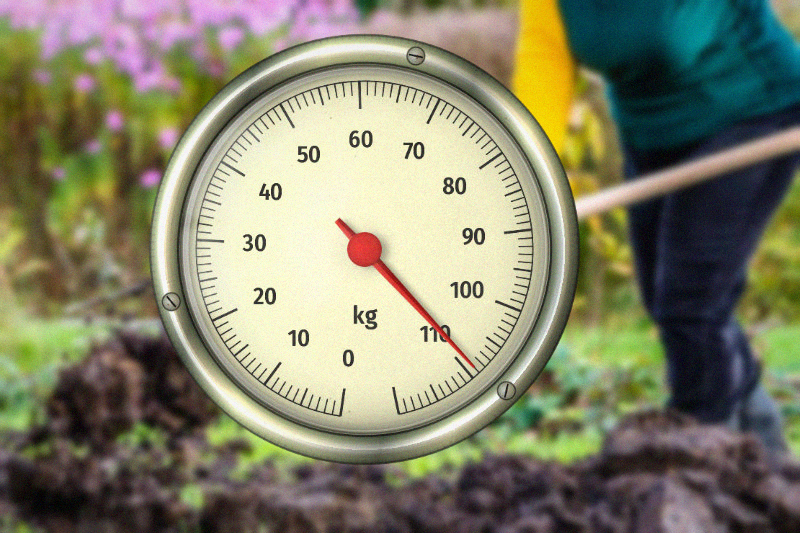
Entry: 109kg
